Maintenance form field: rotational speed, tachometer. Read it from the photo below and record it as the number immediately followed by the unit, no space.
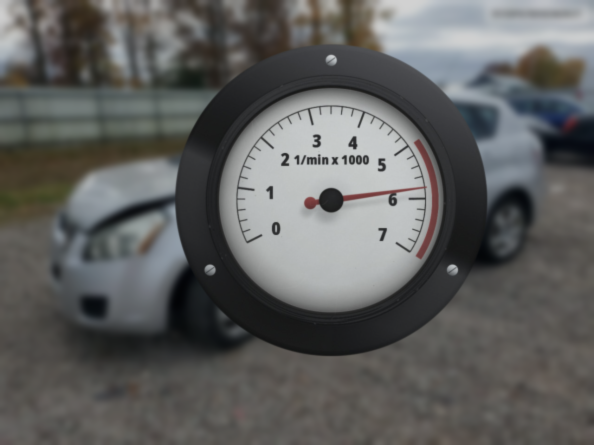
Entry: 5800rpm
